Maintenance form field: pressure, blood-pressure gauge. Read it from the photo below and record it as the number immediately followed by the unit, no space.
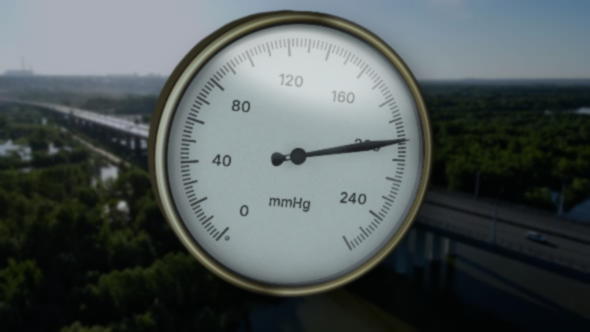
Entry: 200mmHg
